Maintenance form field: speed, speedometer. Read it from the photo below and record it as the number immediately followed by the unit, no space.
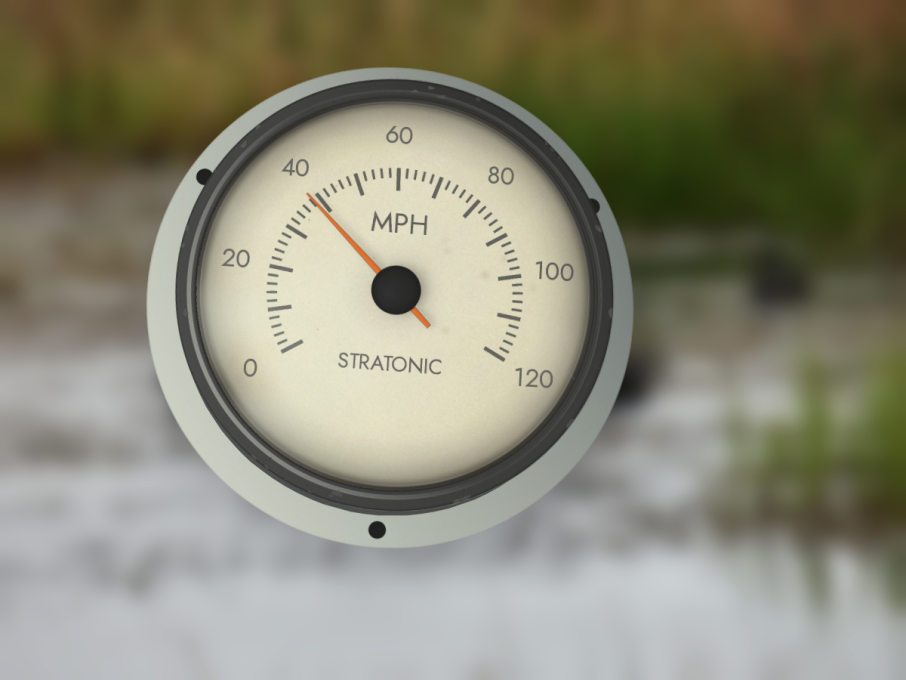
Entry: 38mph
